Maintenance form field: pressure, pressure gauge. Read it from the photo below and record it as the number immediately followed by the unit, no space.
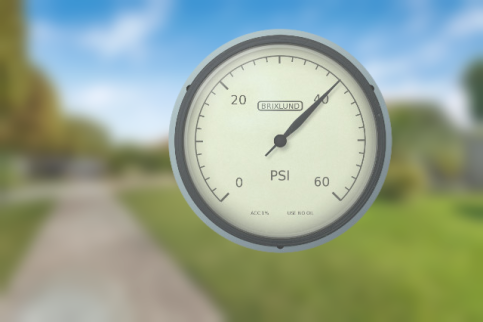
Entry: 40psi
